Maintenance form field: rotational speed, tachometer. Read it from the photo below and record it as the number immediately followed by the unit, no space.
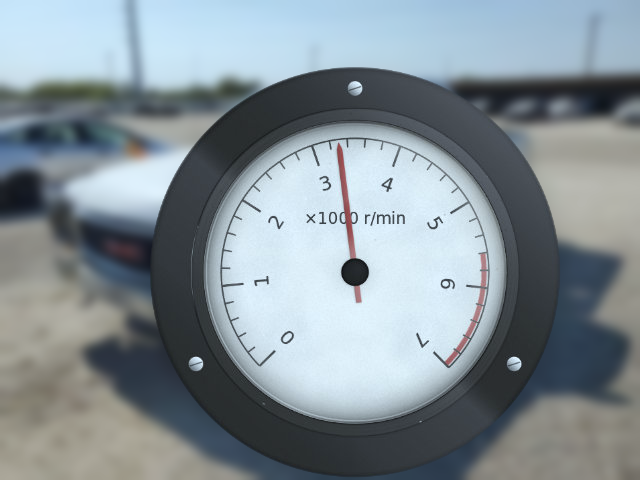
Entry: 3300rpm
